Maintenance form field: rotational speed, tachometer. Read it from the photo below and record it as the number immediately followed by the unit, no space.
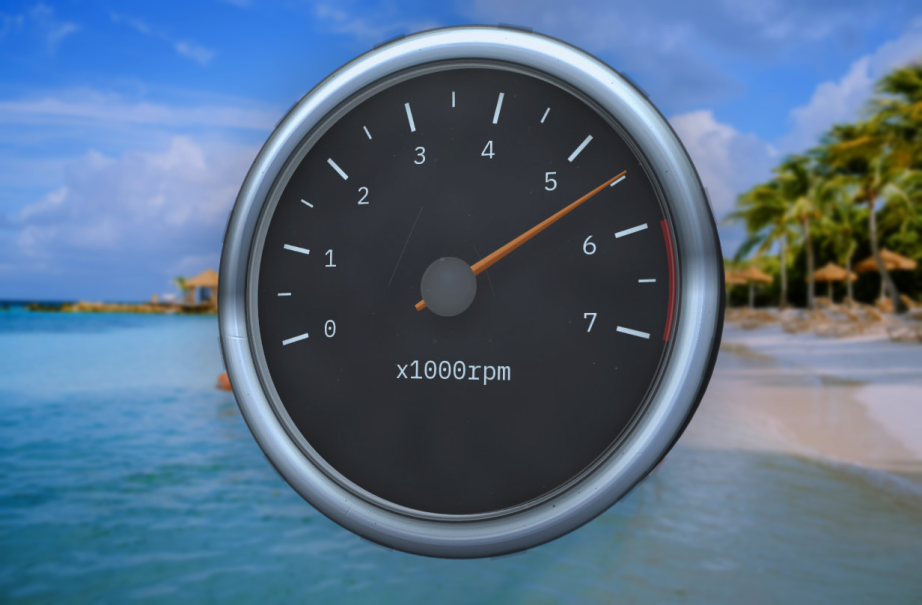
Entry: 5500rpm
